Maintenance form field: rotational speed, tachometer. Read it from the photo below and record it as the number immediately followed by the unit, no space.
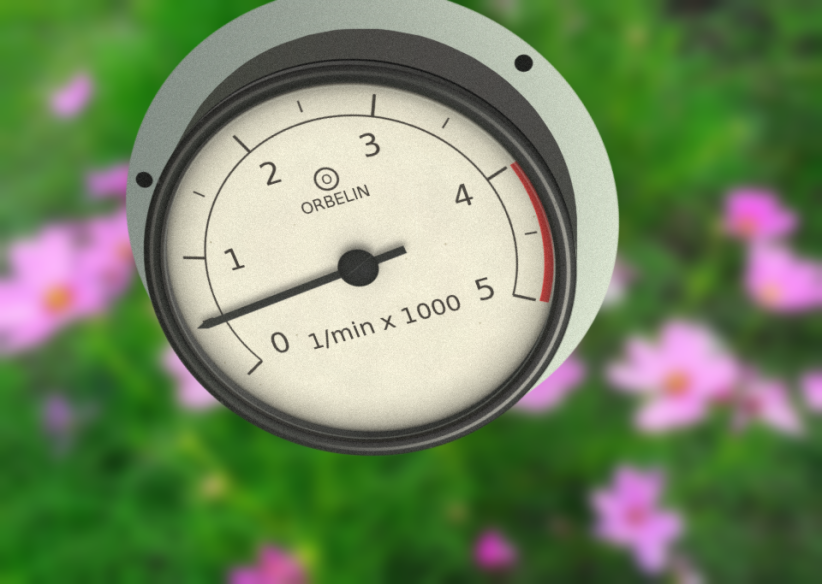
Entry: 500rpm
